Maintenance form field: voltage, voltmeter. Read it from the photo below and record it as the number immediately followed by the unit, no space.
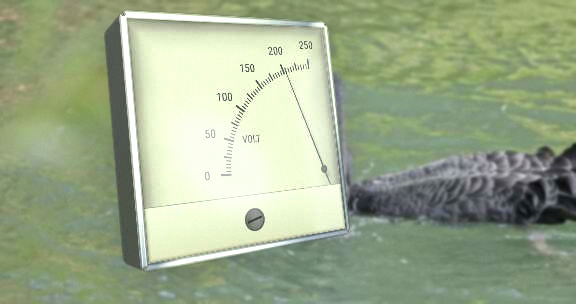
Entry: 200V
